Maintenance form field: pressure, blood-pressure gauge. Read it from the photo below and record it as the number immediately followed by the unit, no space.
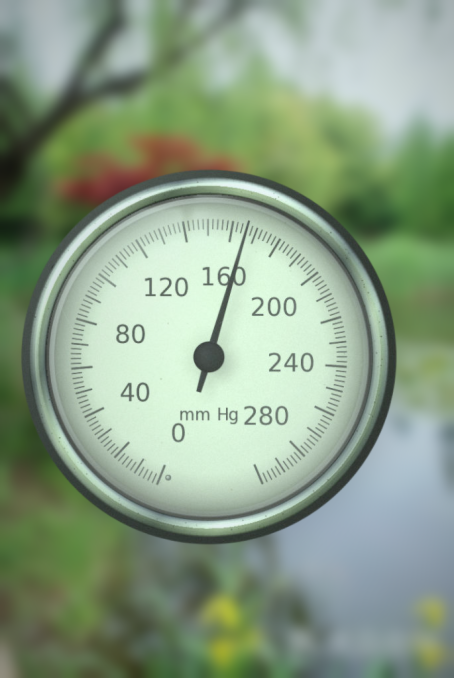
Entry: 166mmHg
